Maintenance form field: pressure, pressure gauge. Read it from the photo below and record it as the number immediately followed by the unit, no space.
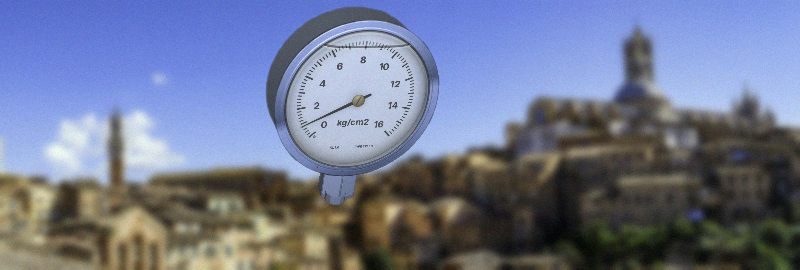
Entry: 1kg/cm²
